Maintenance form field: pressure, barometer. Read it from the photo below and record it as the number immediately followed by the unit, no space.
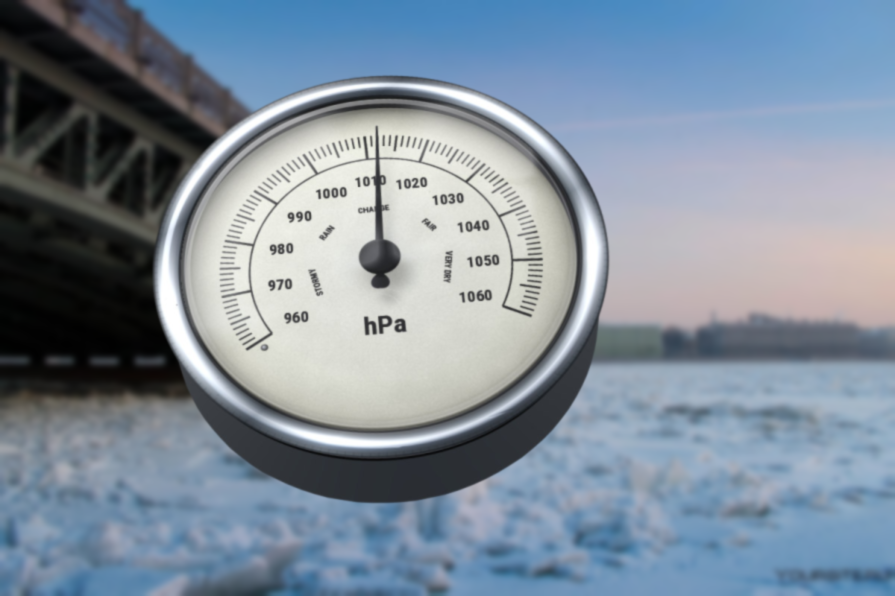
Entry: 1012hPa
